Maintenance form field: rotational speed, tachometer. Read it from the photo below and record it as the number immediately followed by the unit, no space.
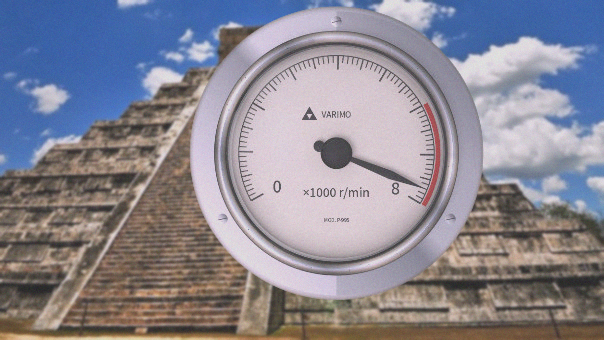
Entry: 7700rpm
